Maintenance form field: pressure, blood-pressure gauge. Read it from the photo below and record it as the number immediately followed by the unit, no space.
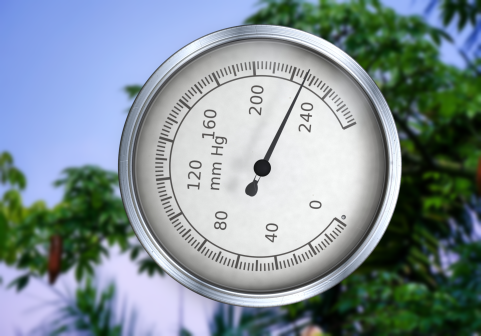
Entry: 226mmHg
